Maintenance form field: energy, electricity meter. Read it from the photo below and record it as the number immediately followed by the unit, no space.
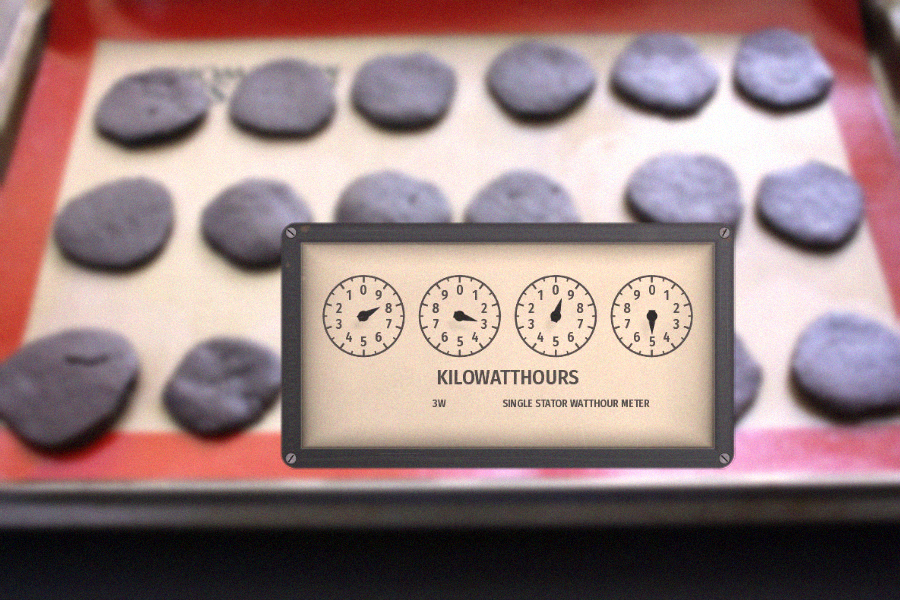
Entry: 8295kWh
